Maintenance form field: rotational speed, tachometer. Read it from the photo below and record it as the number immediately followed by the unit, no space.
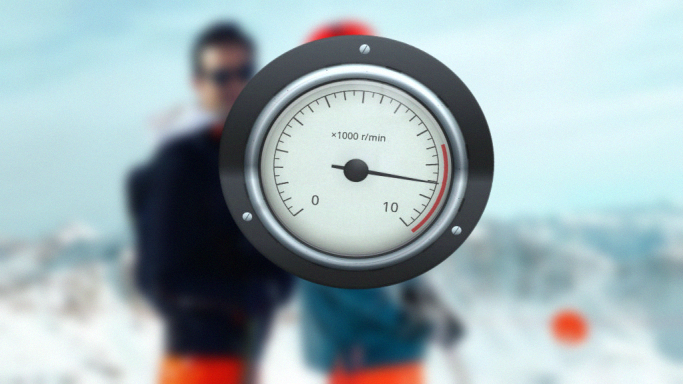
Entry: 8500rpm
